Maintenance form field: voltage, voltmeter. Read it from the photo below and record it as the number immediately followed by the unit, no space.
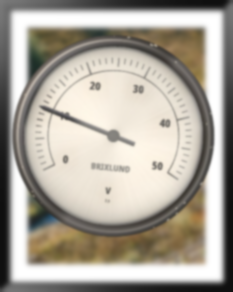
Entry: 10V
